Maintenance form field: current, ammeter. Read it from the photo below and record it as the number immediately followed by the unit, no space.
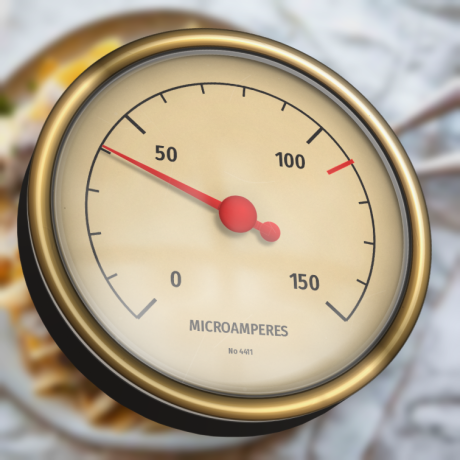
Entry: 40µA
